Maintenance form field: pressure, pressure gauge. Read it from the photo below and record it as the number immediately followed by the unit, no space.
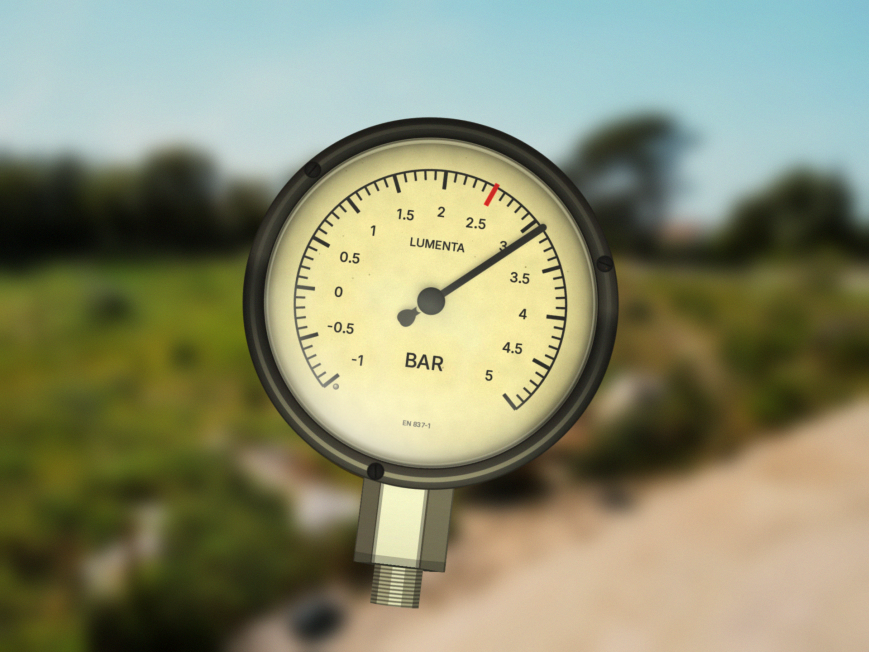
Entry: 3.1bar
